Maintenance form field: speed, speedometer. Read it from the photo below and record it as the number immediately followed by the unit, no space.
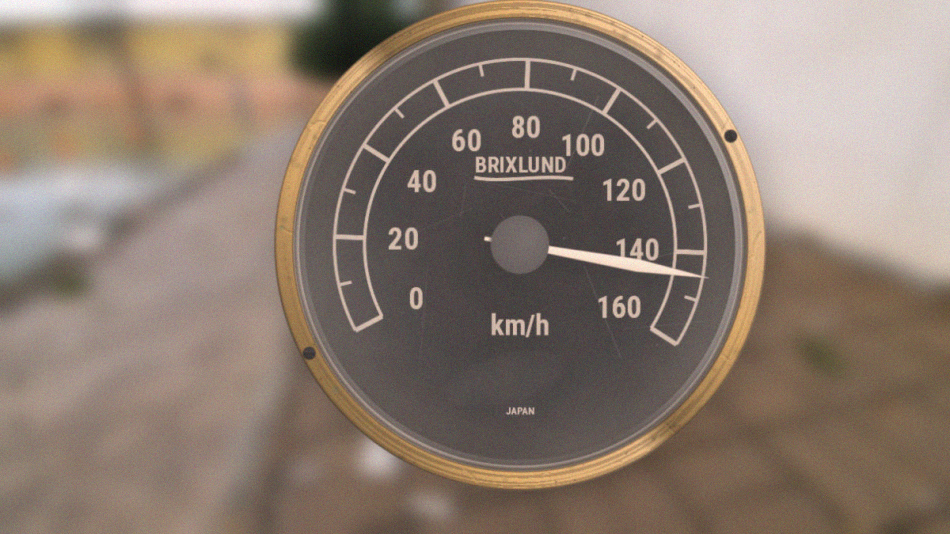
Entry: 145km/h
